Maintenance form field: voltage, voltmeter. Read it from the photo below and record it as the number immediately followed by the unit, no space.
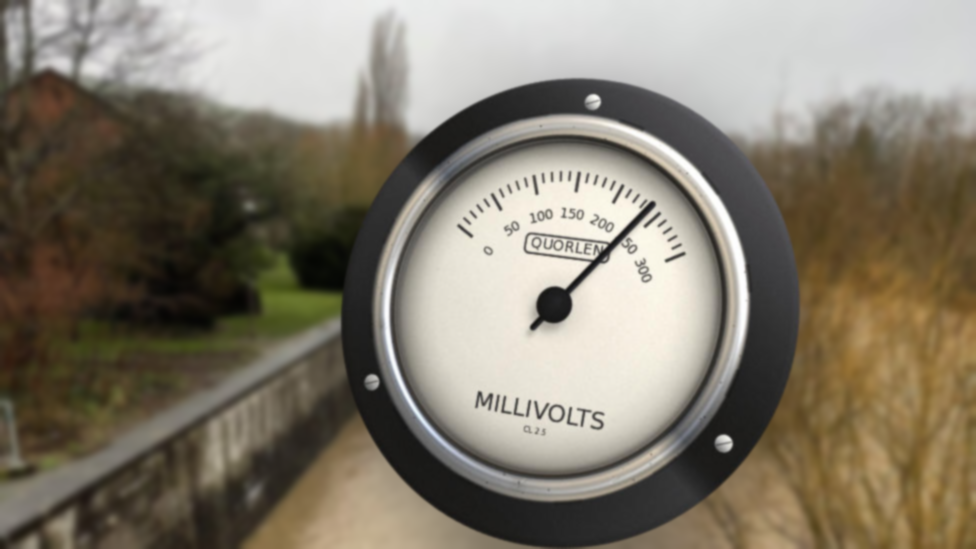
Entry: 240mV
